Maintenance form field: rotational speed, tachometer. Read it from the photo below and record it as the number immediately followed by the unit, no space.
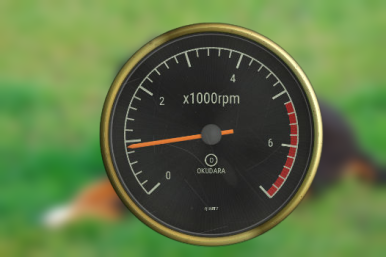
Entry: 900rpm
